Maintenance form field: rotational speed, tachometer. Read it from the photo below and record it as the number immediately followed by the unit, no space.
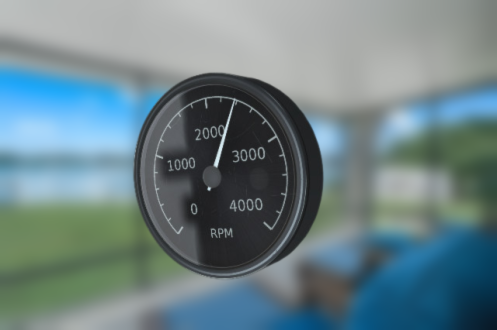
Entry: 2400rpm
